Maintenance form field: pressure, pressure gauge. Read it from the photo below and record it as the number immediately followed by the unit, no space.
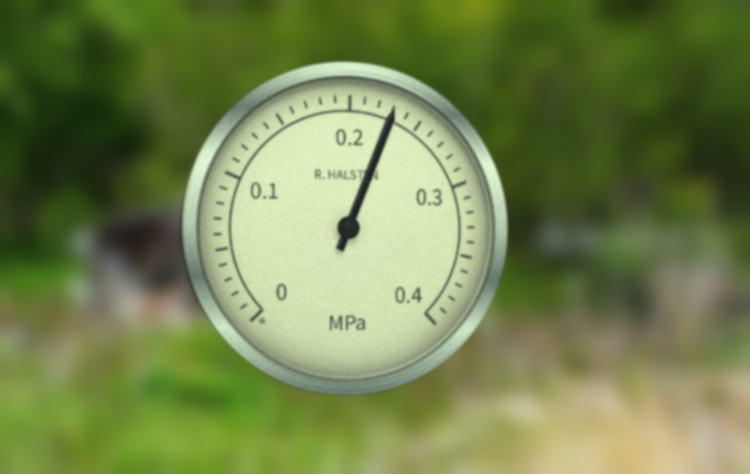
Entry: 0.23MPa
